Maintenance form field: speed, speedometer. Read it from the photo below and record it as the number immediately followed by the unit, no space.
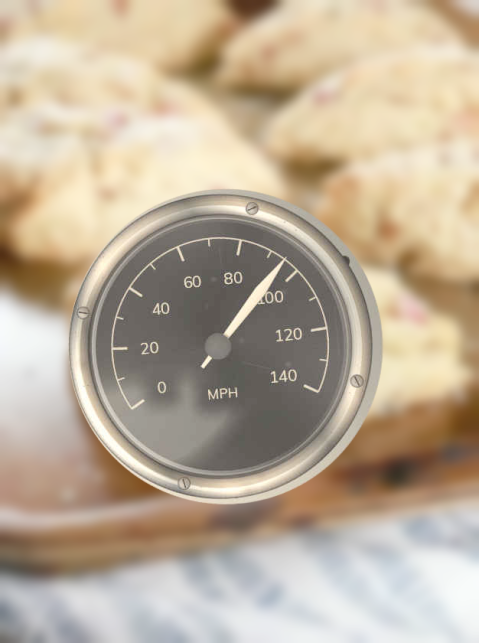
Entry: 95mph
